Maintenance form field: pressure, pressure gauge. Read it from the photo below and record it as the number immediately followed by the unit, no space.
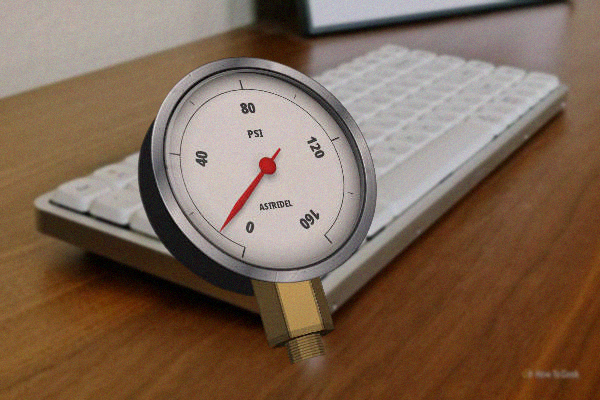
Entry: 10psi
